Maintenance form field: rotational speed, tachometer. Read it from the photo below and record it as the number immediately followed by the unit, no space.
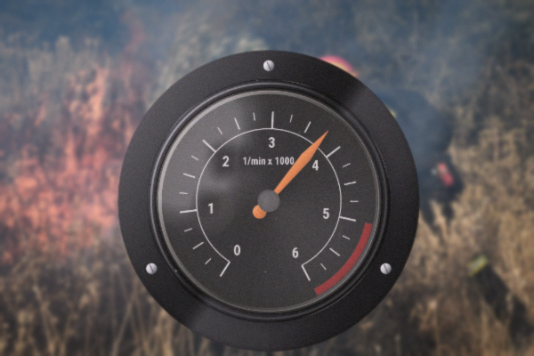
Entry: 3750rpm
